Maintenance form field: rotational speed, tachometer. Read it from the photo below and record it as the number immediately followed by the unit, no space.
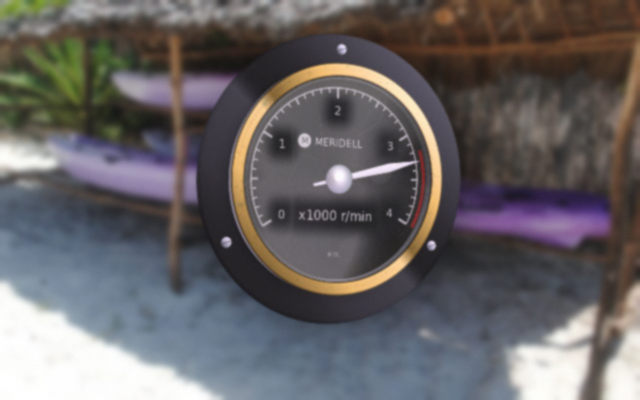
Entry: 3300rpm
